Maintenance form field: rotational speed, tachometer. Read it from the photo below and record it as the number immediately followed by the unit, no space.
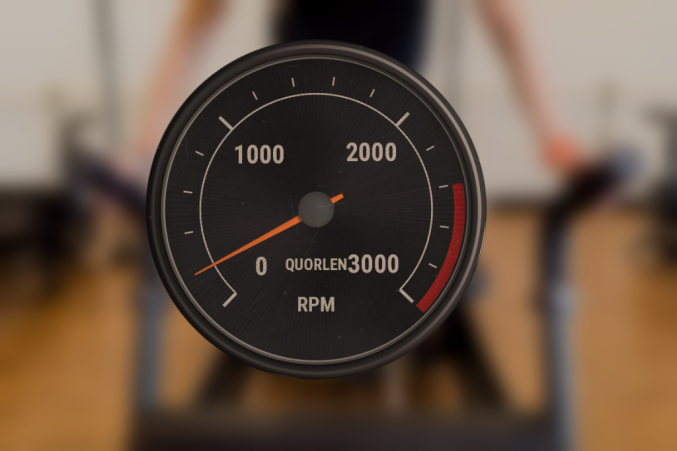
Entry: 200rpm
